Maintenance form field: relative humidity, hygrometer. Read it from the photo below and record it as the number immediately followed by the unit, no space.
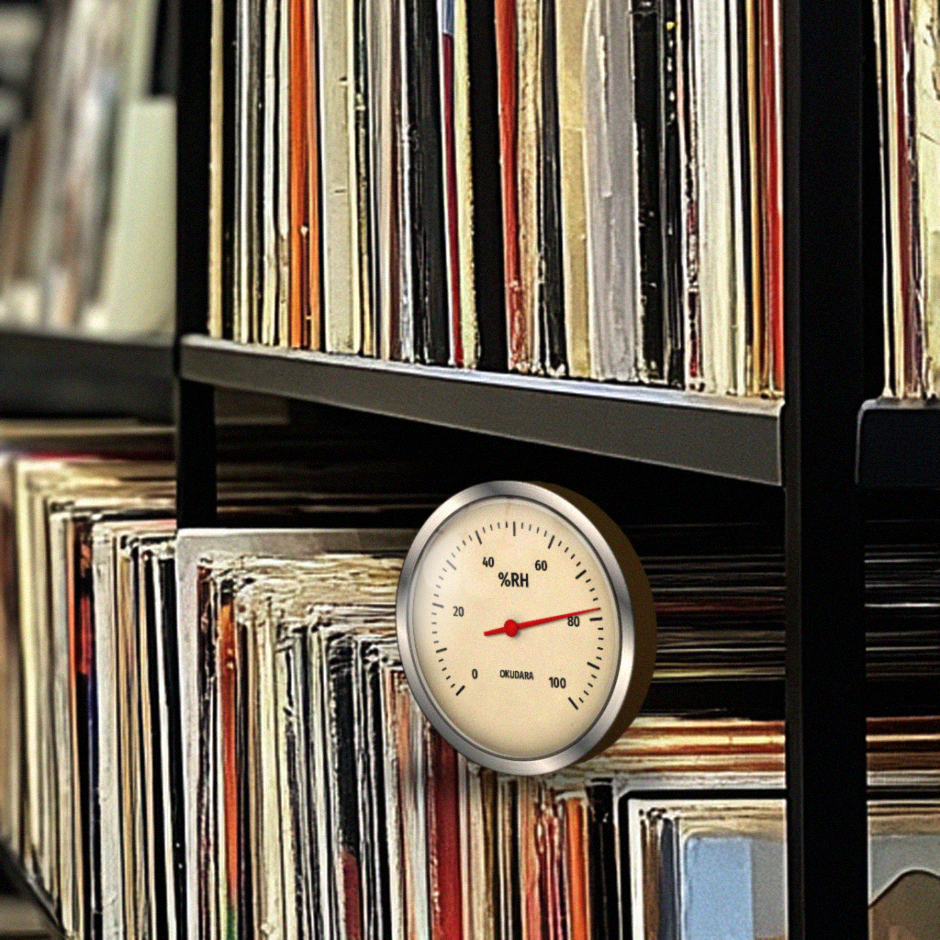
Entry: 78%
